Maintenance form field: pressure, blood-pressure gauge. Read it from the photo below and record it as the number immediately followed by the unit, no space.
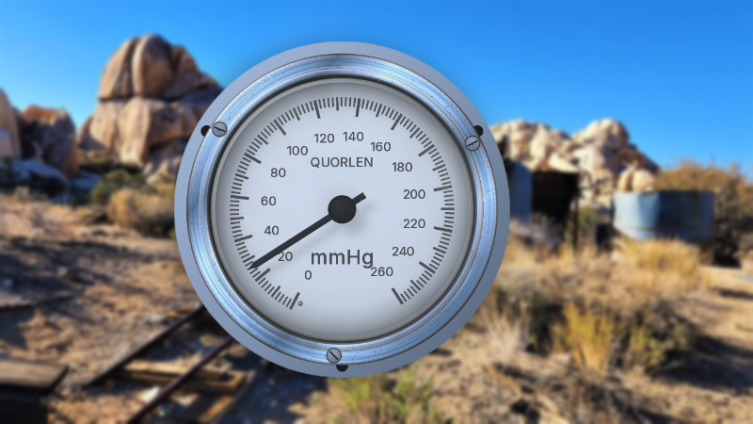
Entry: 26mmHg
